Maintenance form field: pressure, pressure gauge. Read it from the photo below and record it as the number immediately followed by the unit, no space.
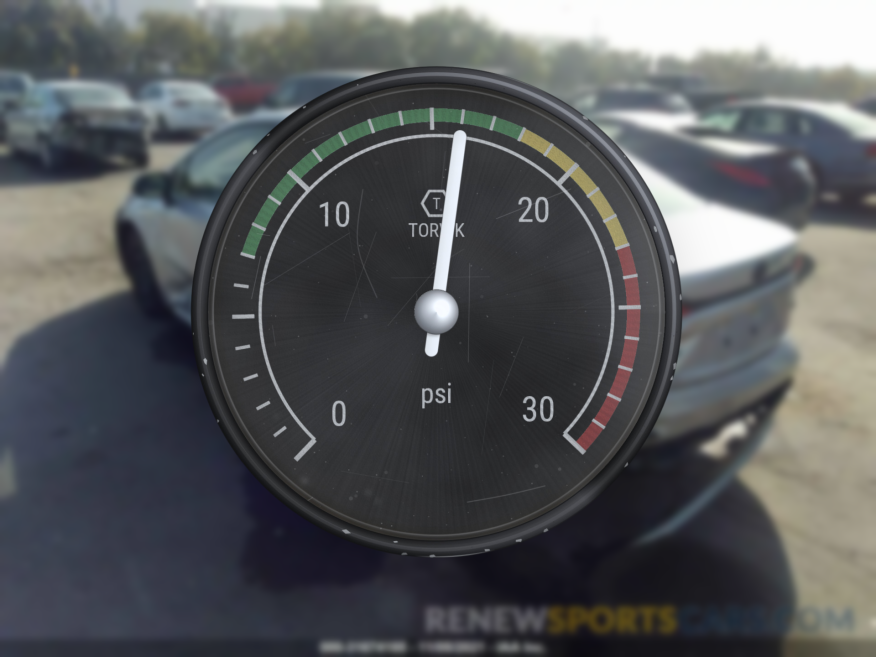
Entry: 16psi
